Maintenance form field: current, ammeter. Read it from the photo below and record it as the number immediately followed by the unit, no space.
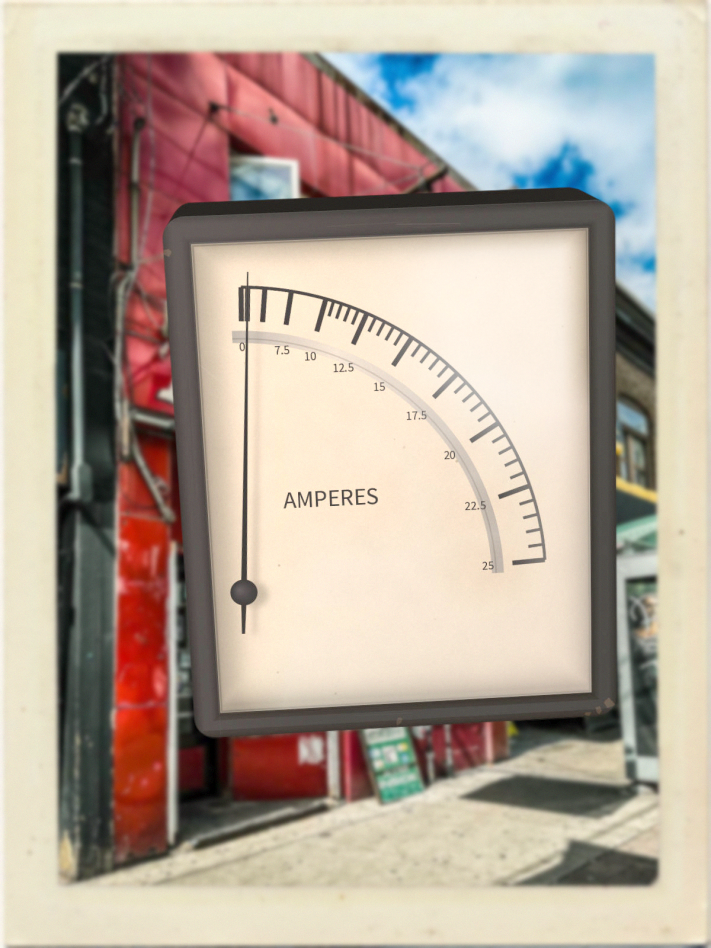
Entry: 2.5A
